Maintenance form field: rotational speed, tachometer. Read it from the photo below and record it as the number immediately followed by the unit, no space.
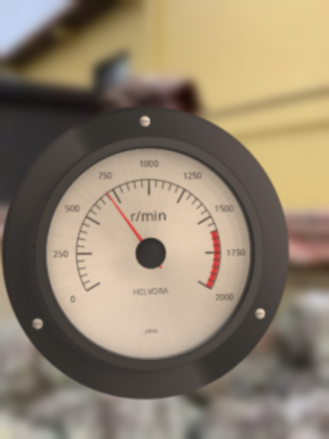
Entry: 700rpm
